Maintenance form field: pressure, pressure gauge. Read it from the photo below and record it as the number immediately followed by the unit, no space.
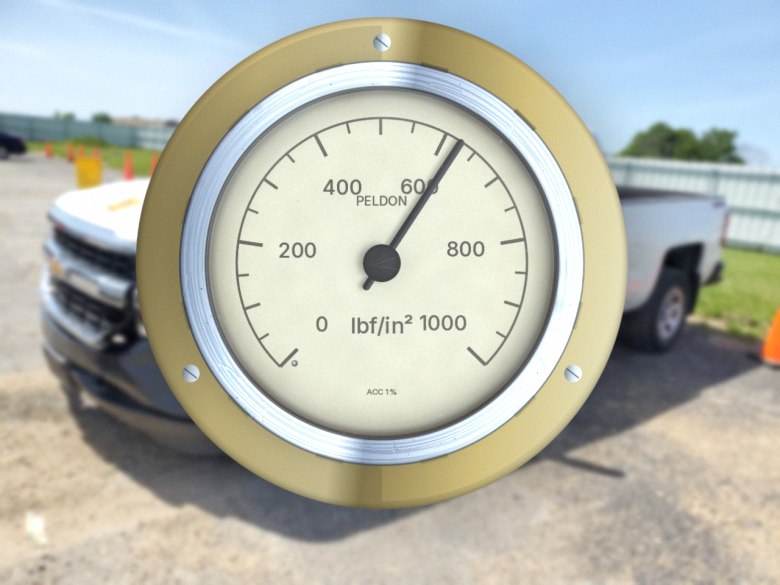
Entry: 625psi
